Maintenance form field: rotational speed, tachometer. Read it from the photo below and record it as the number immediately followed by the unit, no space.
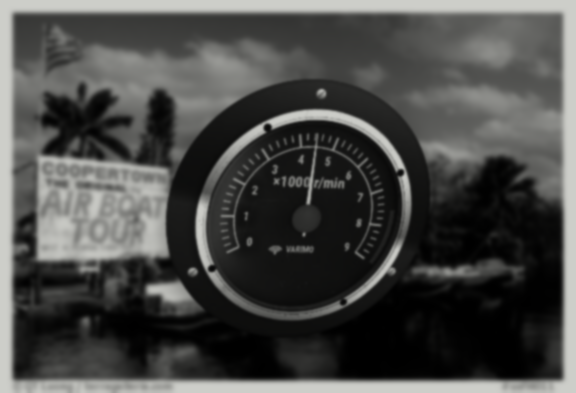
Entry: 4400rpm
